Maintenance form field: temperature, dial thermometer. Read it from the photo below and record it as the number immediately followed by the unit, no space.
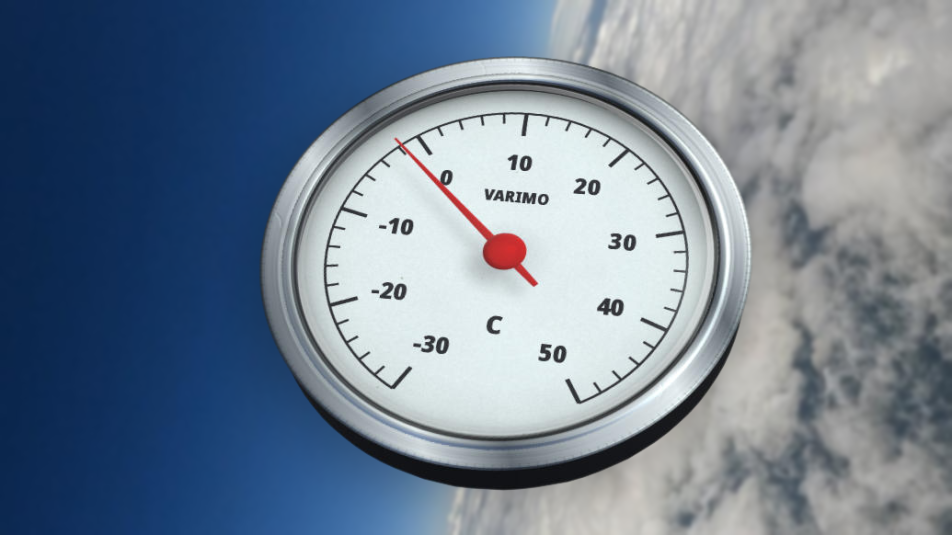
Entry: -2°C
